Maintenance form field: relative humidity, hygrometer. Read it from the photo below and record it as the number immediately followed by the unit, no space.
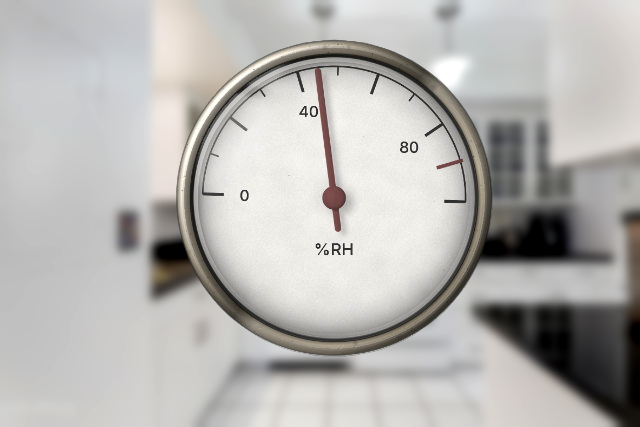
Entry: 45%
